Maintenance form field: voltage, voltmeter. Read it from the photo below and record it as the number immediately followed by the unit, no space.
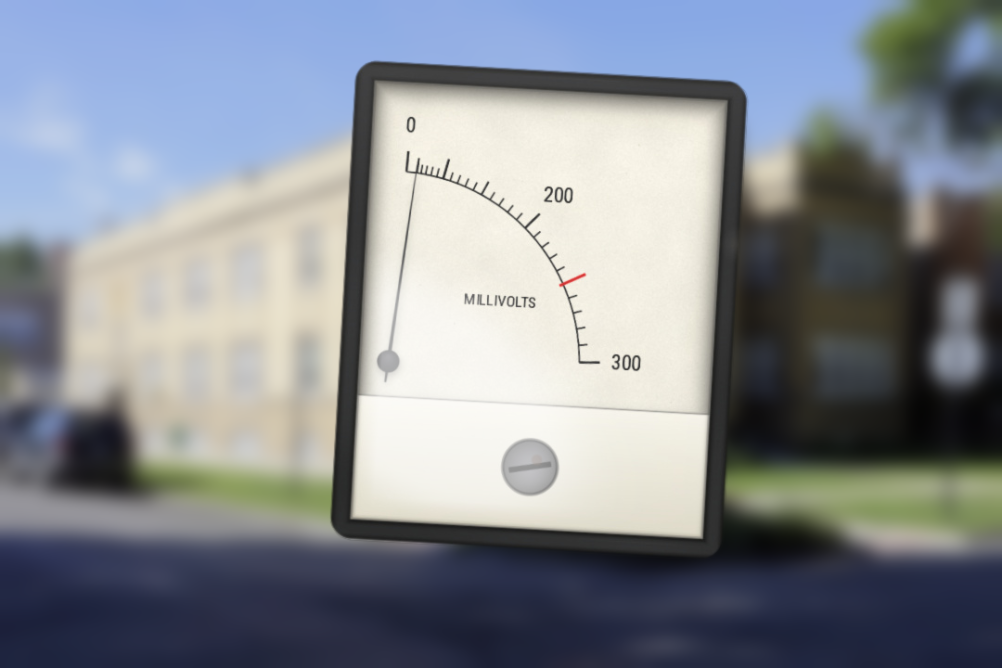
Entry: 50mV
